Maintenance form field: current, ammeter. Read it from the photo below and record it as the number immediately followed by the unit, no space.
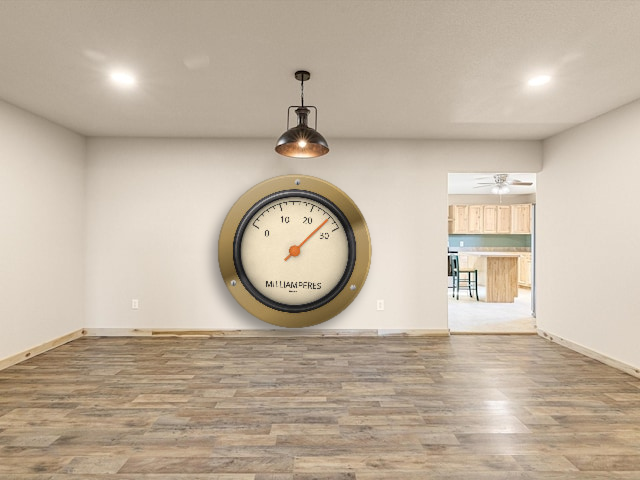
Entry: 26mA
